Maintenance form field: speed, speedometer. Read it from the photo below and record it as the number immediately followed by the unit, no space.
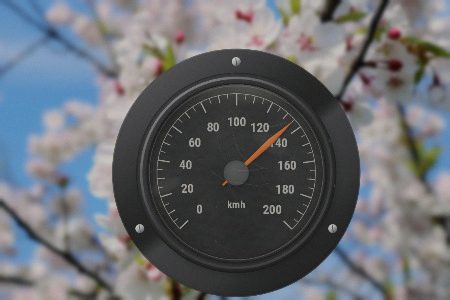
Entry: 135km/h
